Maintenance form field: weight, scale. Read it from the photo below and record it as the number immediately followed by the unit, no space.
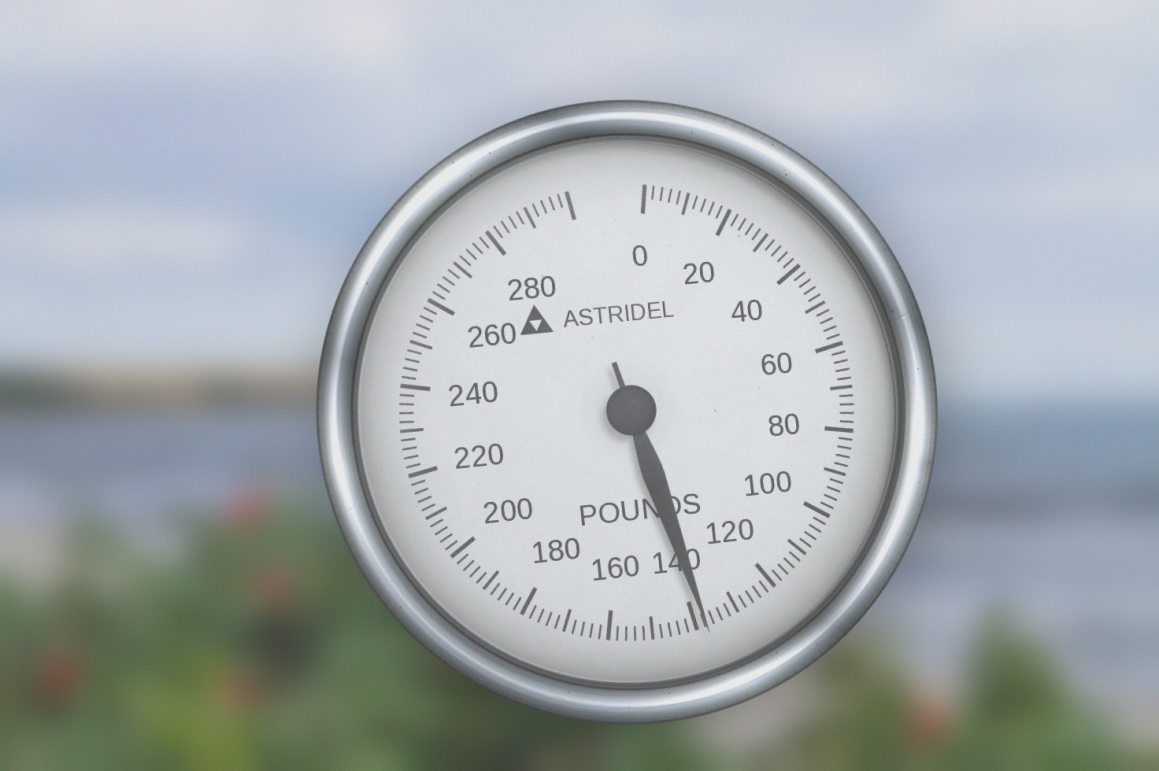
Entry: 138lb
